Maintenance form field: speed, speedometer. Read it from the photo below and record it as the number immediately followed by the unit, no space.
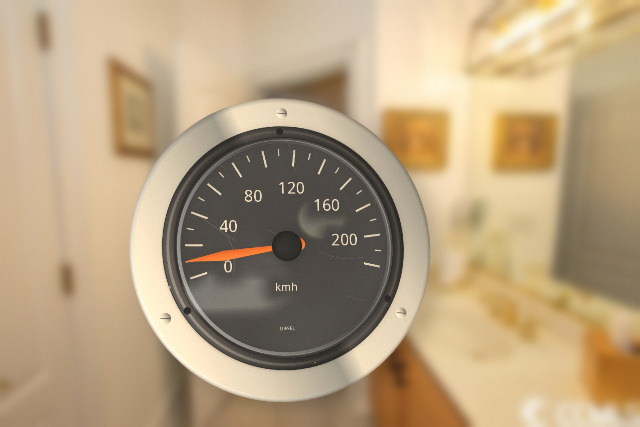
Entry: 10km/h
